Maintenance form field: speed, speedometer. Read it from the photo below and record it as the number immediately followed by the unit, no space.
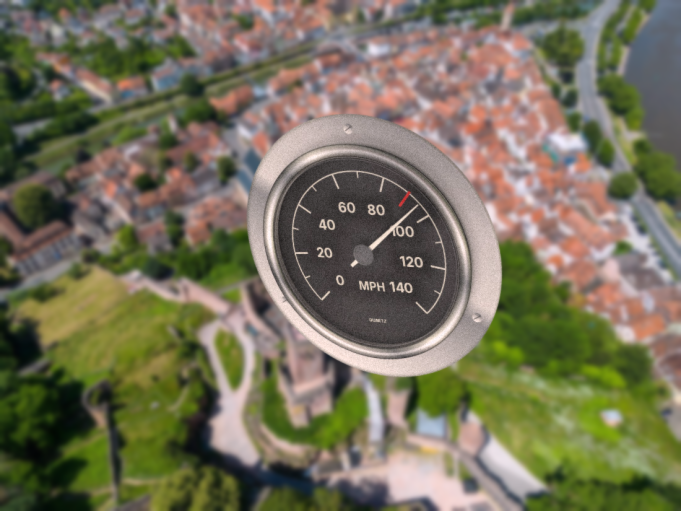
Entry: 95mph
